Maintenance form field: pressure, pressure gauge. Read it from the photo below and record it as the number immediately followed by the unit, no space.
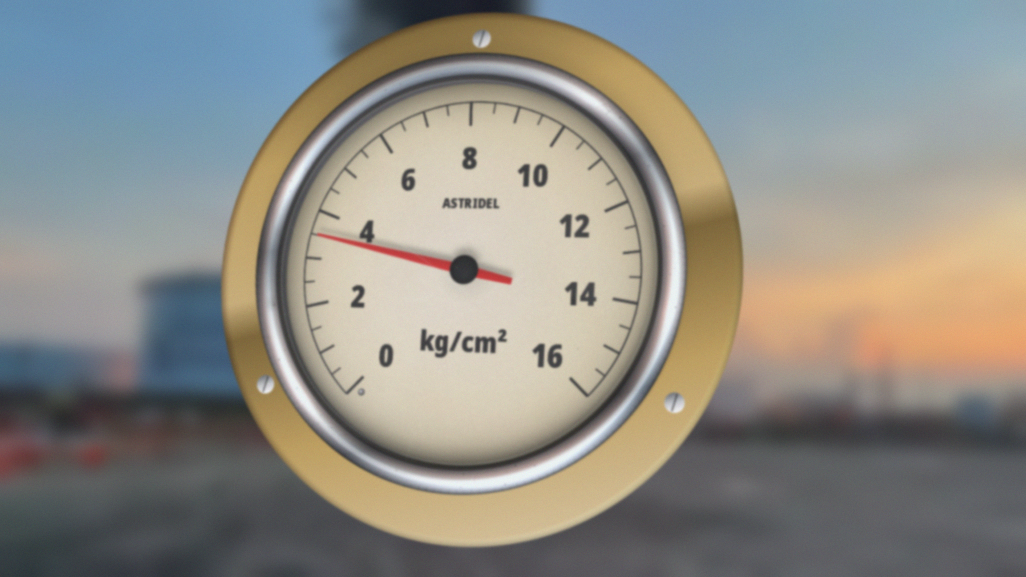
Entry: 3.5kg/cm²
